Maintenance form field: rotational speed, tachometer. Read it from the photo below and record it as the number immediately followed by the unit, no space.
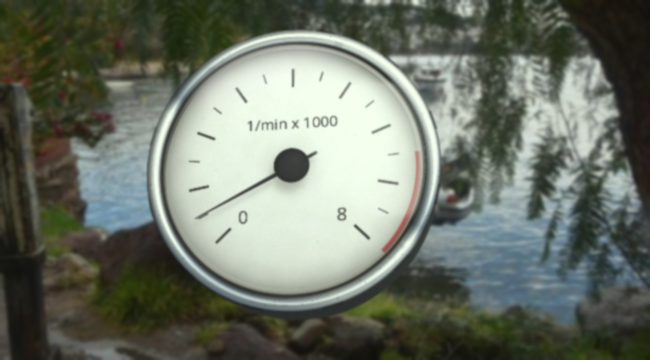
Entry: 500rpm
